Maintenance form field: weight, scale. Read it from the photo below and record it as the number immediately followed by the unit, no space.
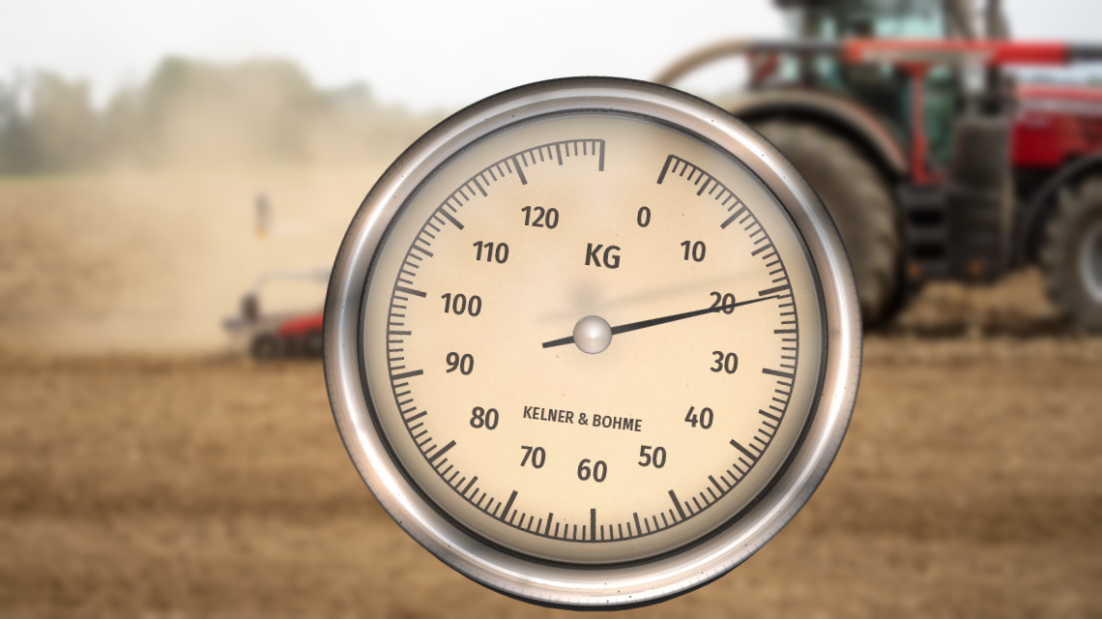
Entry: 21kg
